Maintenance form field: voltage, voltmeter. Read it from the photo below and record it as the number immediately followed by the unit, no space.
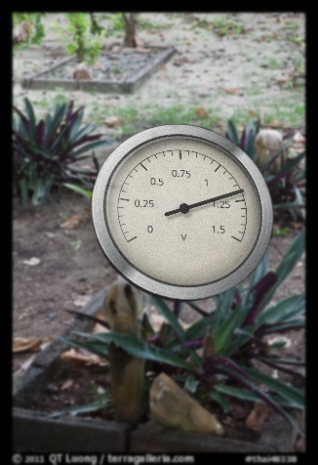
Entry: 1.2V
